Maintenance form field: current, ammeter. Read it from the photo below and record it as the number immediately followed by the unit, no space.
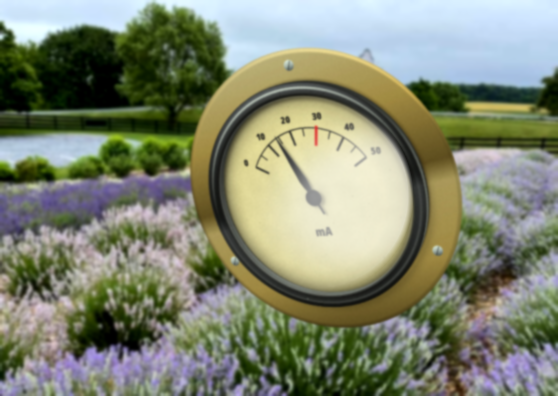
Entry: 15mA
